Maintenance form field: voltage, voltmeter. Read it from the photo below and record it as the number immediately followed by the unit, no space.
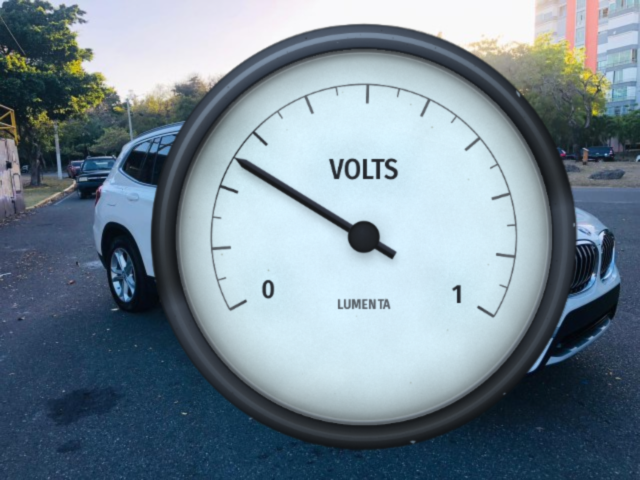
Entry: 0.25V
